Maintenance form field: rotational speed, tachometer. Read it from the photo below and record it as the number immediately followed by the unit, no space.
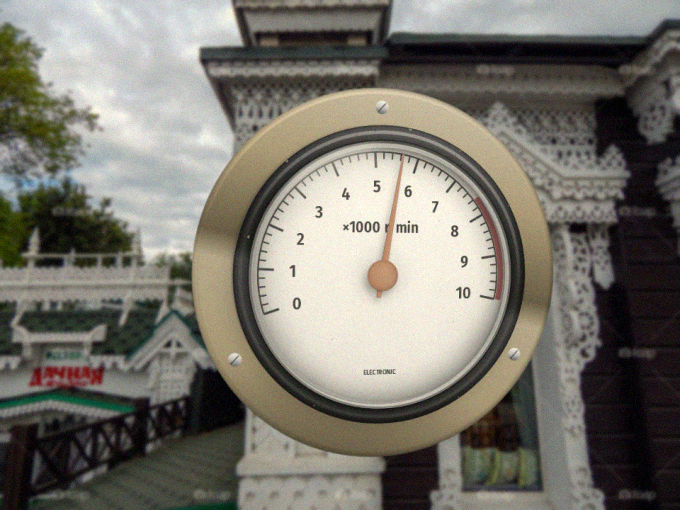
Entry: 5600rpm
